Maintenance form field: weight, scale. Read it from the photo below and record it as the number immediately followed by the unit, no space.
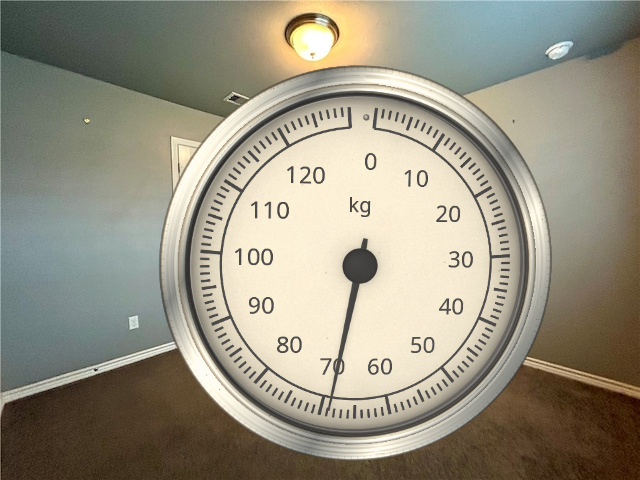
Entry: 69kg
